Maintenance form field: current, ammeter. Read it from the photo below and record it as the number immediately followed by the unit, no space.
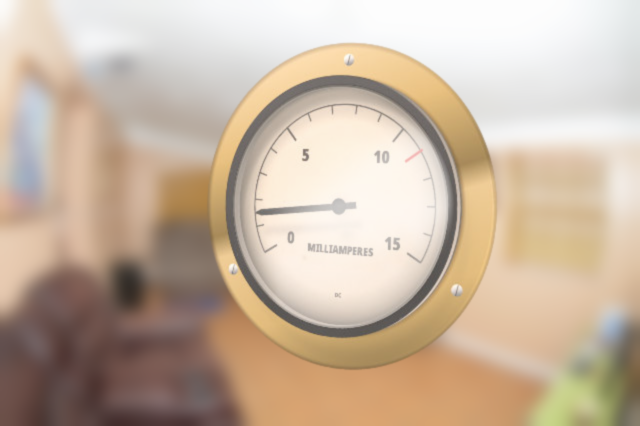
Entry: 1.5mA
